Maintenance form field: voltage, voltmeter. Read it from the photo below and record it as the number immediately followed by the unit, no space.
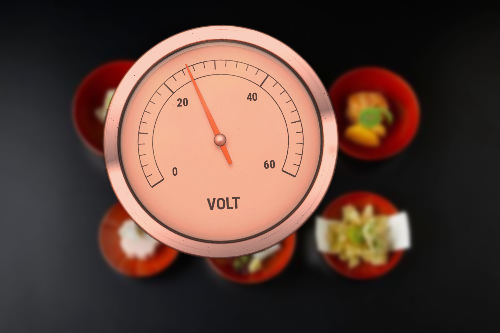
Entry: 25V
